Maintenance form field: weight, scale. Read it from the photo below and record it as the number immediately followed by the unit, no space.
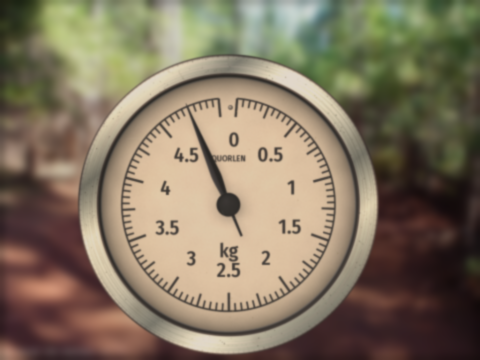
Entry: 4.75kg
